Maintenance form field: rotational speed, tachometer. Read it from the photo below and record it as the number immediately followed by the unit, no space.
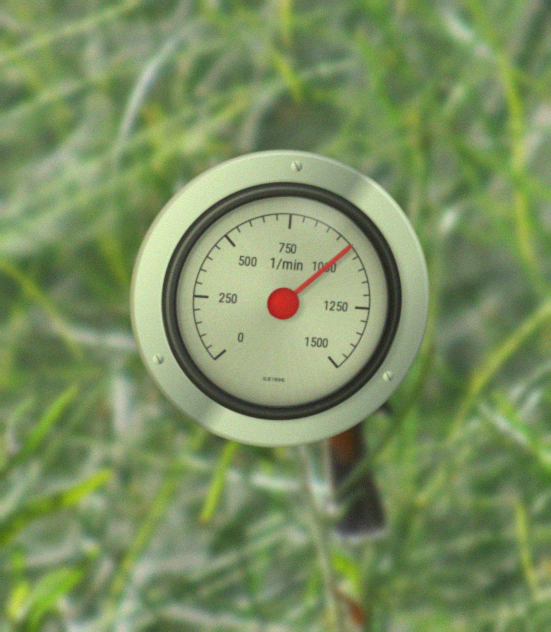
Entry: 1000rpm
